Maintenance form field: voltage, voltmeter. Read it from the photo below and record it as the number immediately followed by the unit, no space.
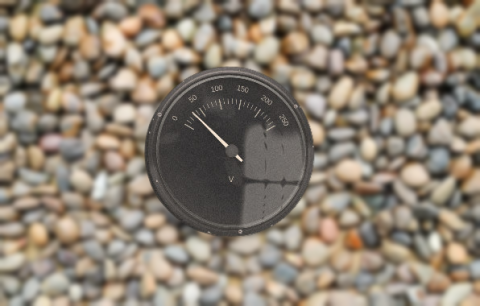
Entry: 30V
